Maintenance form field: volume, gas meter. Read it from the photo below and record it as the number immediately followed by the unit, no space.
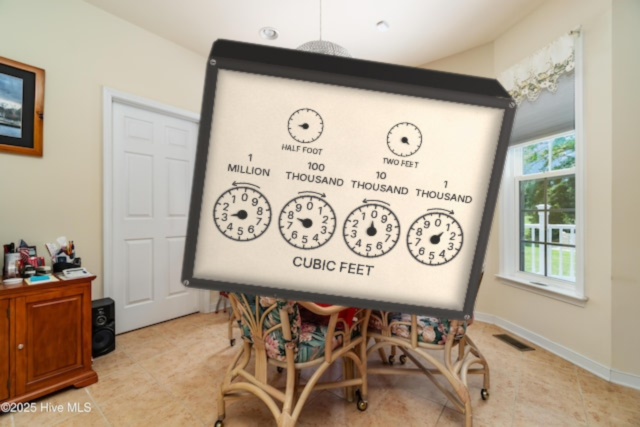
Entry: 280100ft³
